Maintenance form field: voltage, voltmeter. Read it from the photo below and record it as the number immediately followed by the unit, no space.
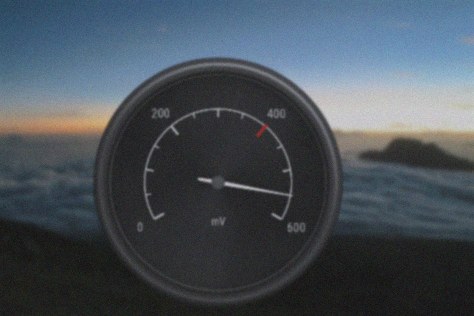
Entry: 550mV
